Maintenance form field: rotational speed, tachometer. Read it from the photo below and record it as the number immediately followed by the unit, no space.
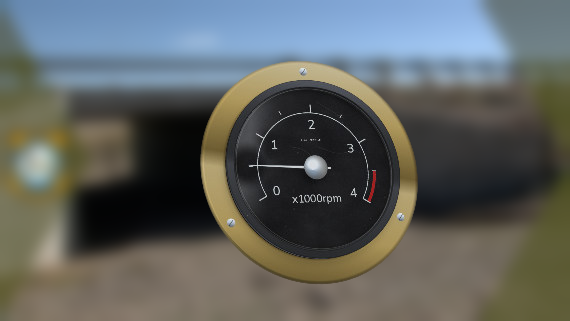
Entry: 500rpm
